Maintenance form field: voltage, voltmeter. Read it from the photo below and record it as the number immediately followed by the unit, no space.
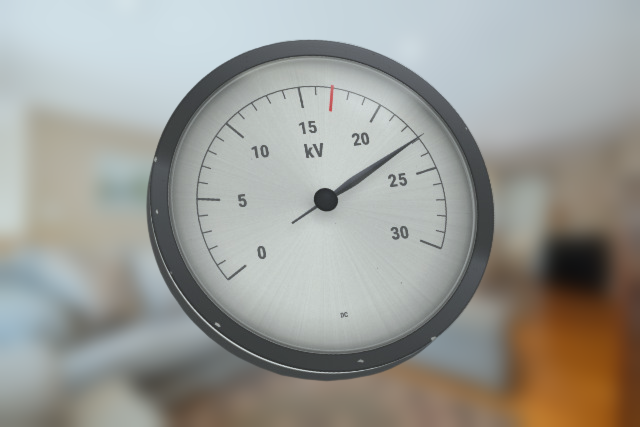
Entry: 23kV
